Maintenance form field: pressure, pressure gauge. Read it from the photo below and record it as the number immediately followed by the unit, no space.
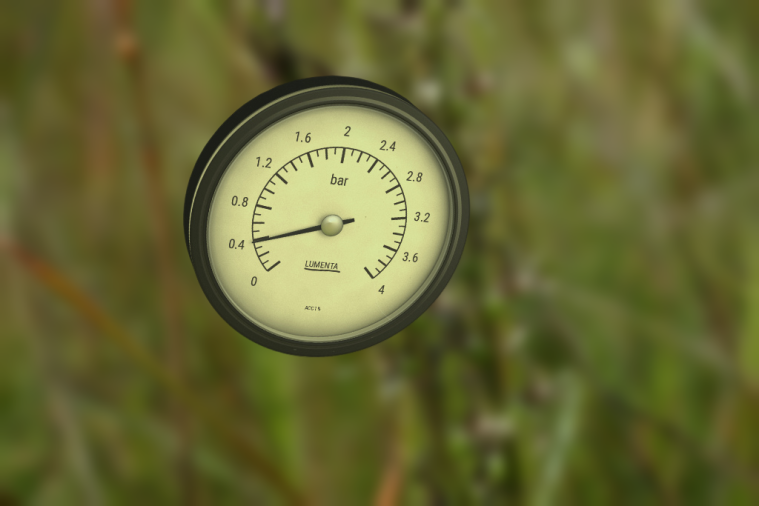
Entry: 0.4bar
